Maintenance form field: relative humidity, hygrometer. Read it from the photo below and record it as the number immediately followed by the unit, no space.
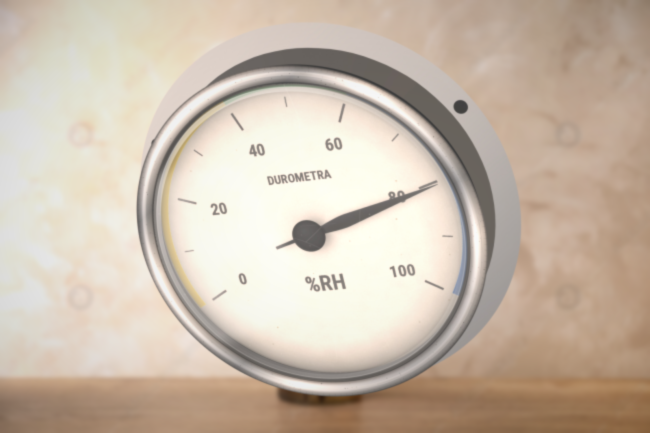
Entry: 80%
